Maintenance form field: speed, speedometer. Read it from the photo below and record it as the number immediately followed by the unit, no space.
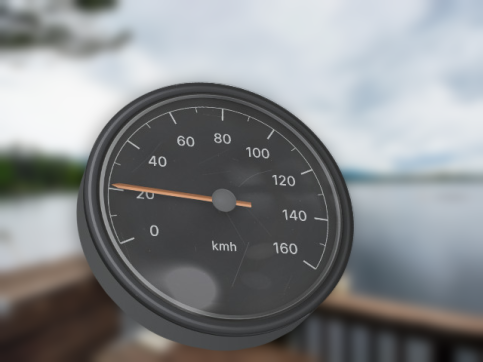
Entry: 20km/h
